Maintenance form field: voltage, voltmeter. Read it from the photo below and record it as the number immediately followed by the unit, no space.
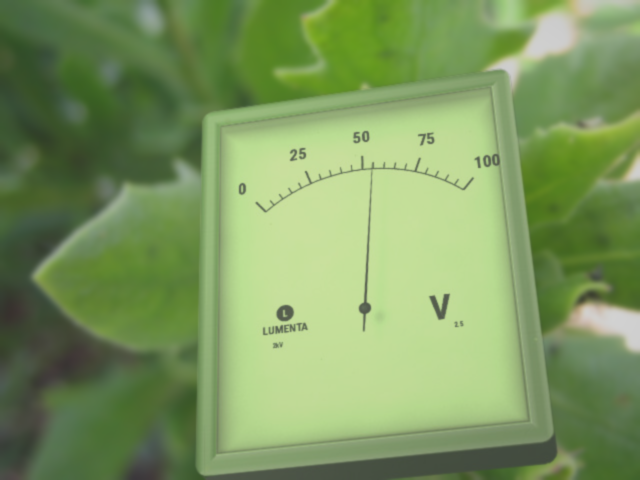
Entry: 55V
